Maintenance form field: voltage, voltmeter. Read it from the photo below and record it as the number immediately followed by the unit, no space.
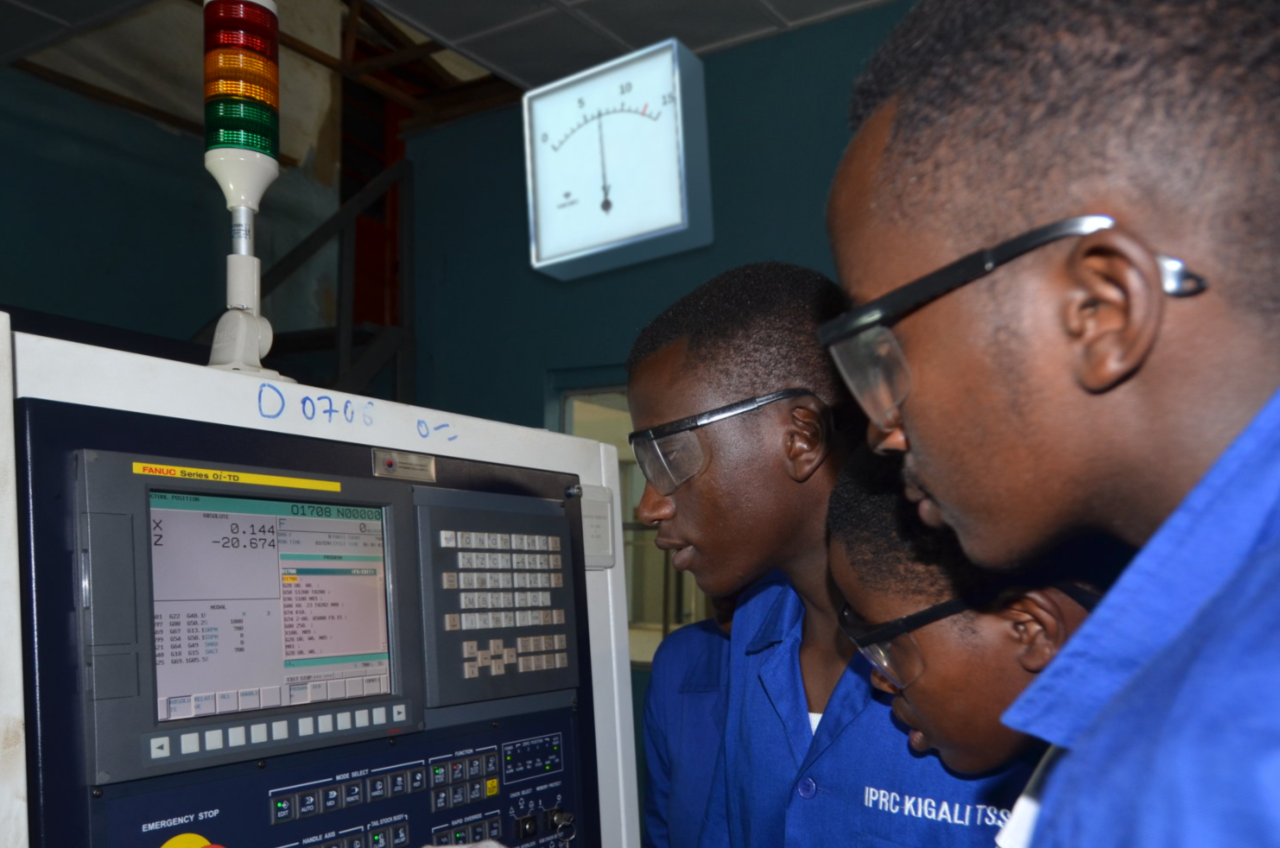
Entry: 7V
